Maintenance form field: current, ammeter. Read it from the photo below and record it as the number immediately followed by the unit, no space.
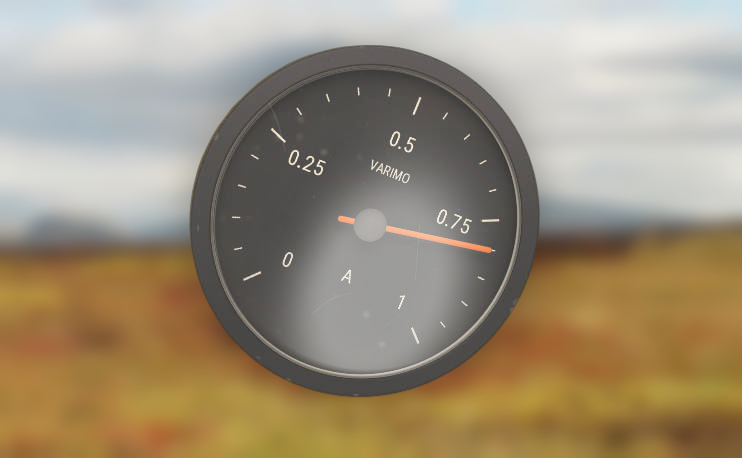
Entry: 0.8A
